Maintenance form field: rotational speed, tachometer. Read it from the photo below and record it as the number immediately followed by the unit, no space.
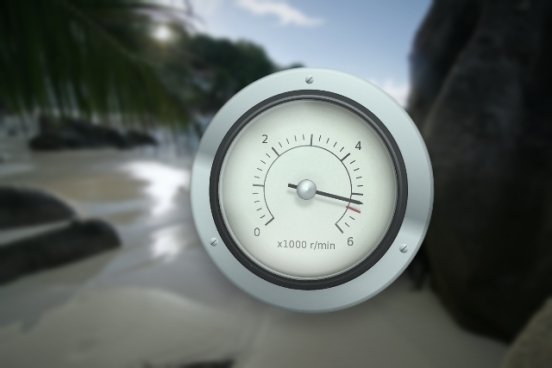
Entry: 5200rpm
